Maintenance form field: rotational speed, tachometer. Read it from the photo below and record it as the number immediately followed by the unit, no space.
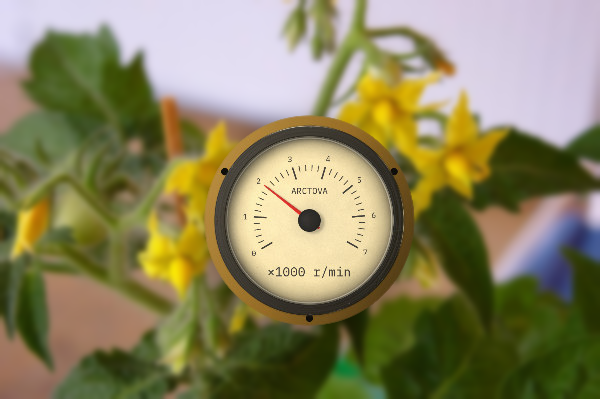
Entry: 2000rpm
